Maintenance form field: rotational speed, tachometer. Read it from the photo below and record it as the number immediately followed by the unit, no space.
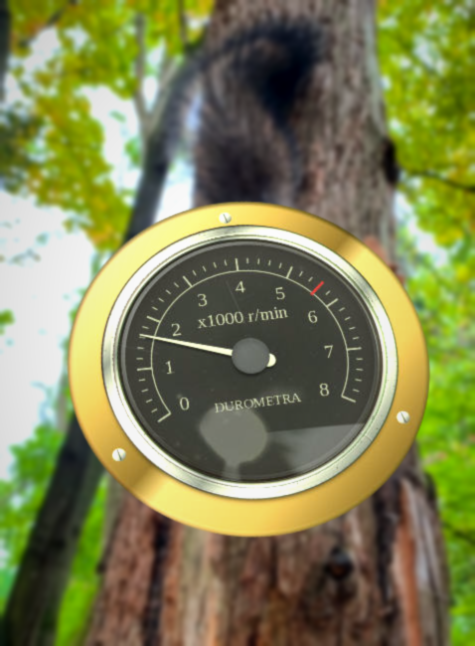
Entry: 1600rpm
